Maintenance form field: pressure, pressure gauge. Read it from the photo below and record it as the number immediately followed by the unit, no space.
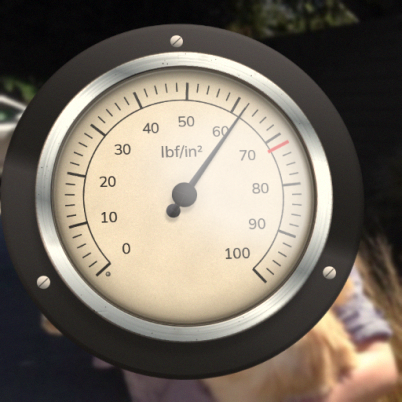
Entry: 62psi
